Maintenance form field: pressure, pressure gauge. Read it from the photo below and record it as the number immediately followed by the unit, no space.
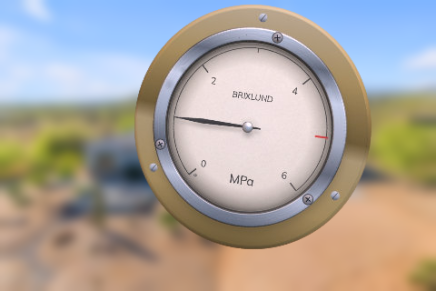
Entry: 1MPa
